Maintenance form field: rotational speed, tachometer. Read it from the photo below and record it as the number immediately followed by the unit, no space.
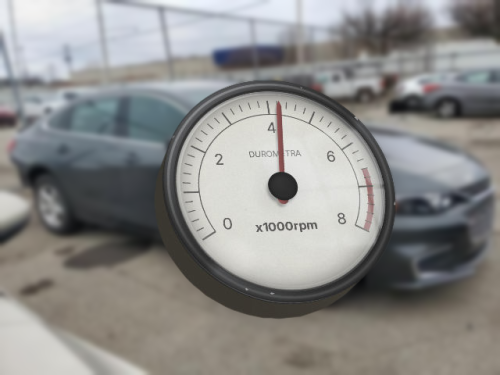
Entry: 4200rpm
